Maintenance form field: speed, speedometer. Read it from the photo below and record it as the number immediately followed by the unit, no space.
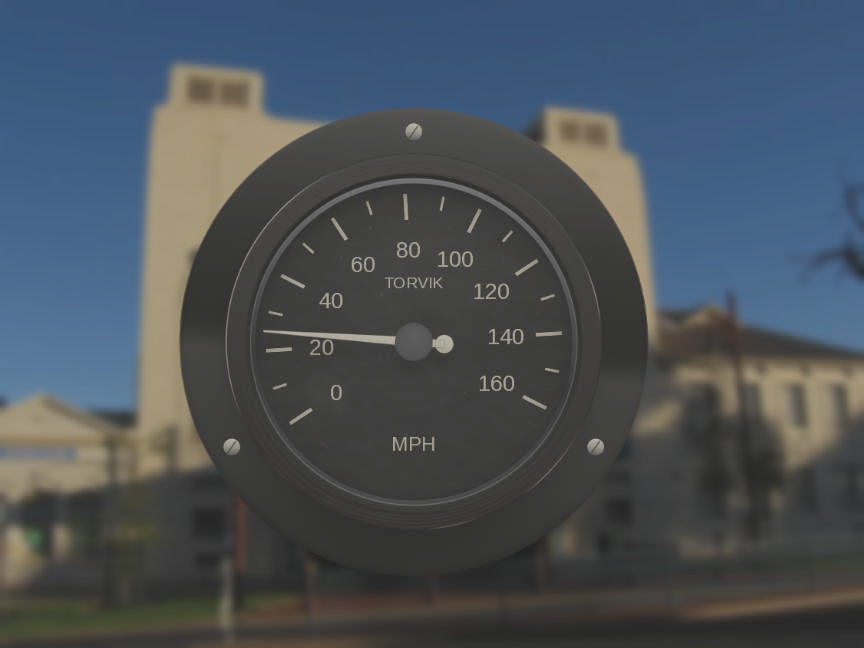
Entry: 25mph
